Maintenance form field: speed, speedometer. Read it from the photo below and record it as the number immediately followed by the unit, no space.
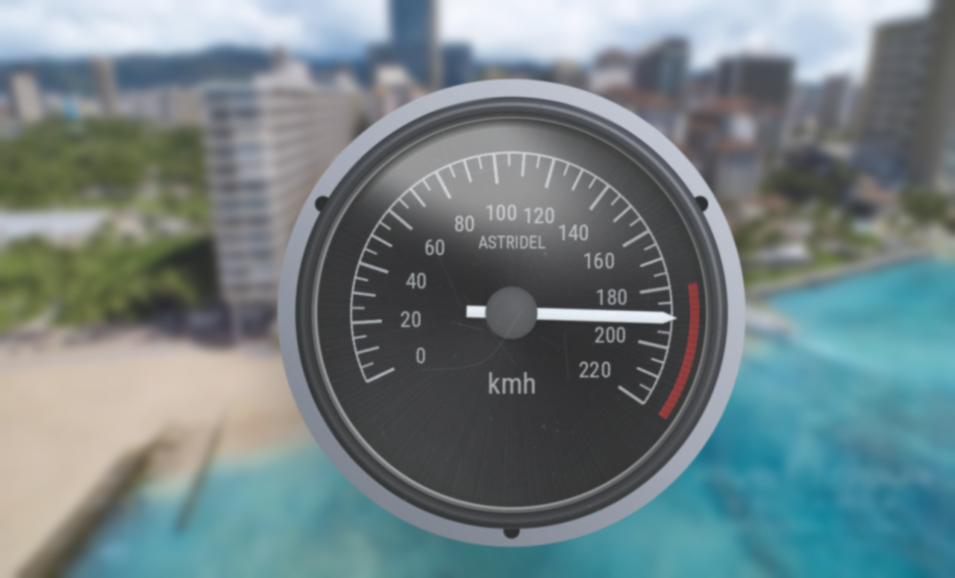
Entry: 190km/h
